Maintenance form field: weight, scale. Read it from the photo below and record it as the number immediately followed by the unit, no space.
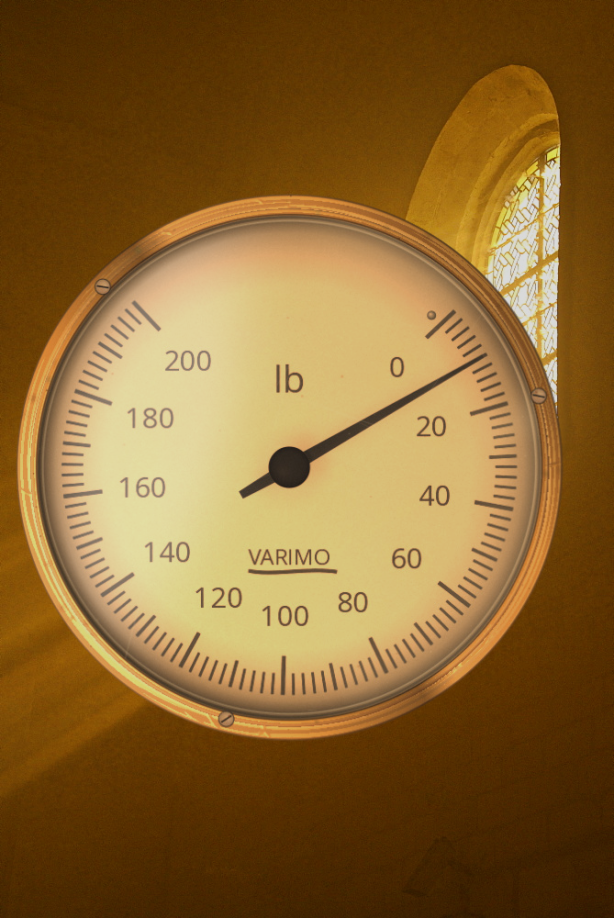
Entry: 10lb
